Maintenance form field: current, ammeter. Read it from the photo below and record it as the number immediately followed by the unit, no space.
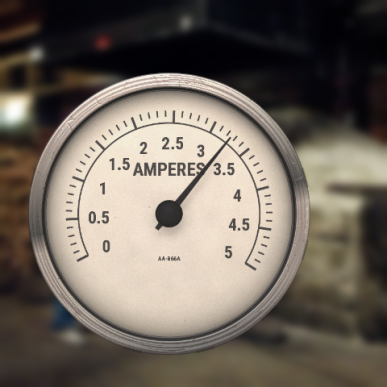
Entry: 3.25A
